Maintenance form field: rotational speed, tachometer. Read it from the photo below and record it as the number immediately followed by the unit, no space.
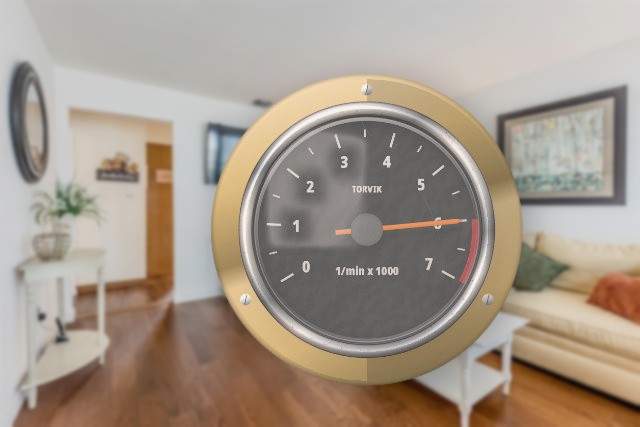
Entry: 6000rpm
